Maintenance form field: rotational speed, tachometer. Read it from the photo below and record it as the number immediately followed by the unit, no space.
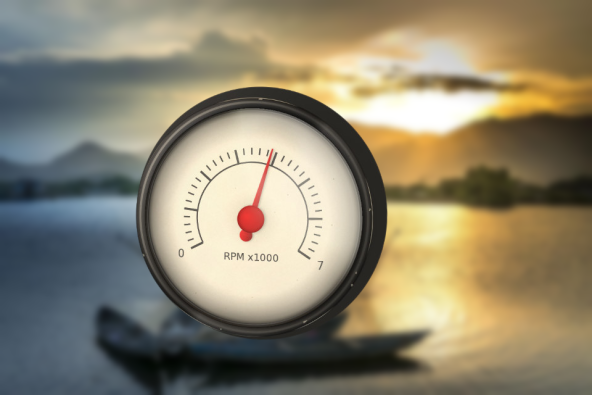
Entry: 3900rpm
